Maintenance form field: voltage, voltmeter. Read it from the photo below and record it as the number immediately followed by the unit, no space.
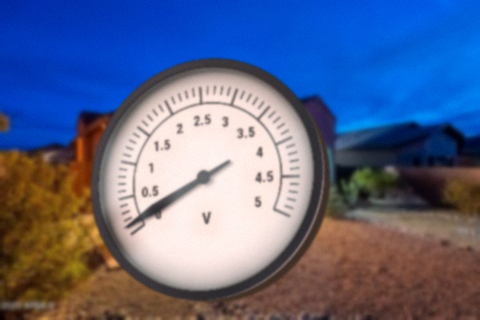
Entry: 0.1V
